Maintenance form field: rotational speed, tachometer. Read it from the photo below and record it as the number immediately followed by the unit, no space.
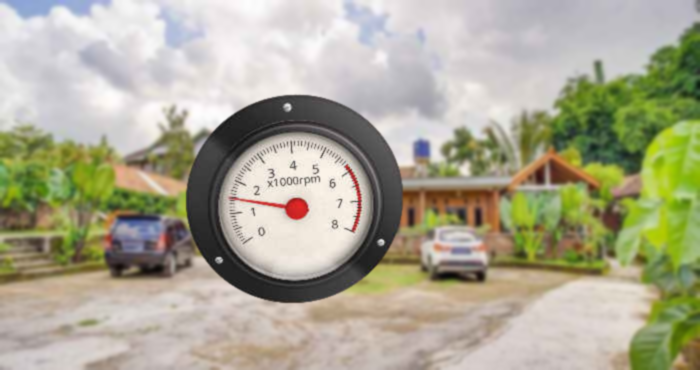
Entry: 1500rpm
